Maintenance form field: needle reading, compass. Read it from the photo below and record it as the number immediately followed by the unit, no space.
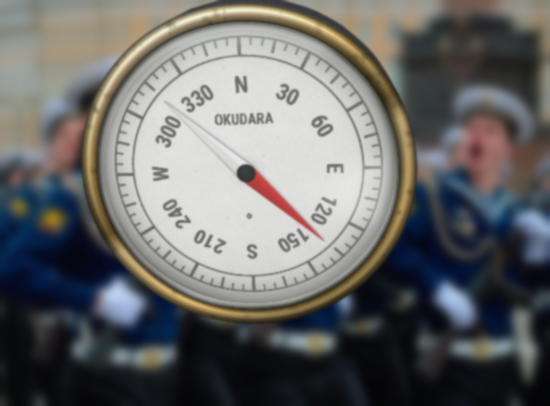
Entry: 135°
